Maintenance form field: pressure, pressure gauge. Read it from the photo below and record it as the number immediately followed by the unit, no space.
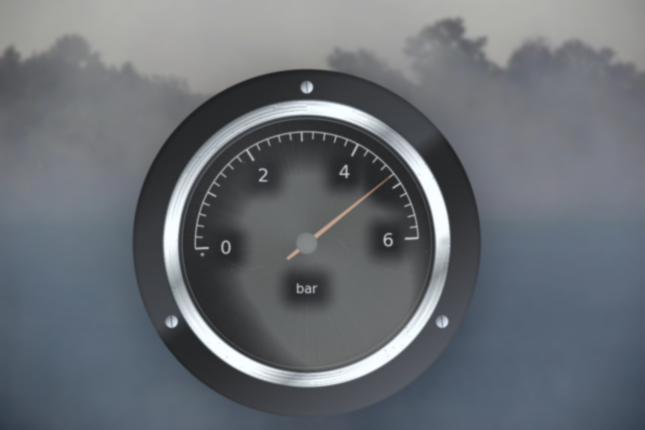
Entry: 4.8bar
